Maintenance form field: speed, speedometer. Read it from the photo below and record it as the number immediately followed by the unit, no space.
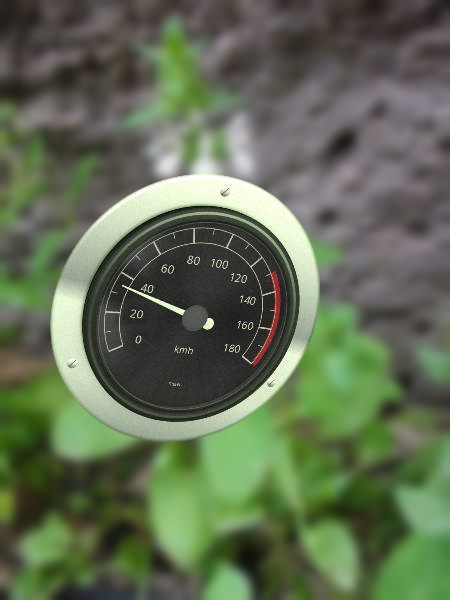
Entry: 35km/h
